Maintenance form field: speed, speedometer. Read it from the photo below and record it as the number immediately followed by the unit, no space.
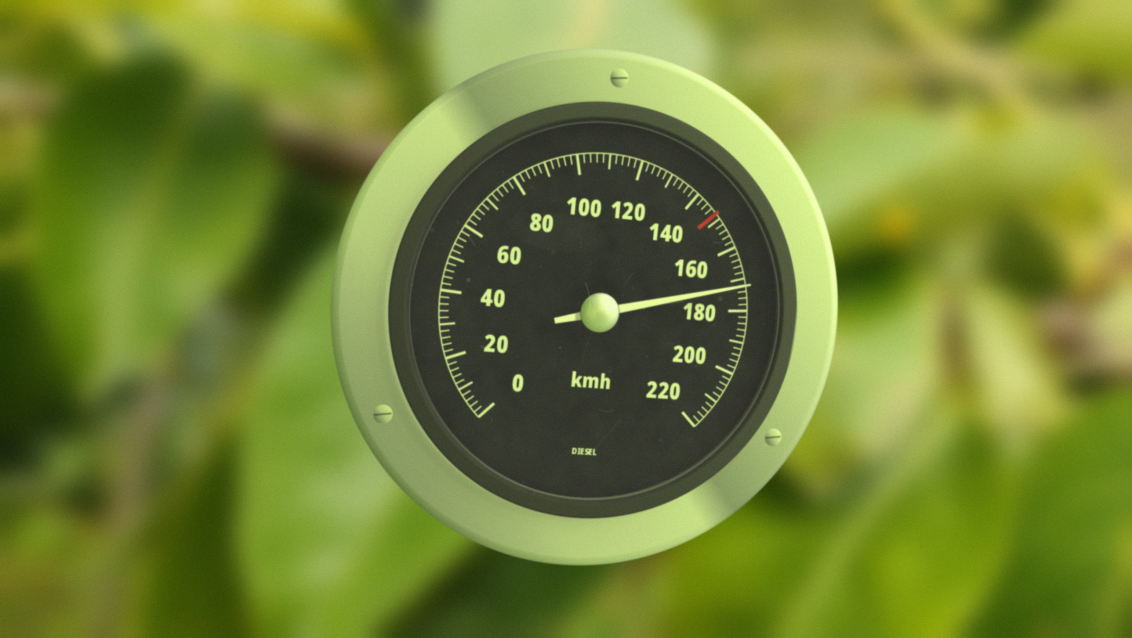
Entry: 172km/h
